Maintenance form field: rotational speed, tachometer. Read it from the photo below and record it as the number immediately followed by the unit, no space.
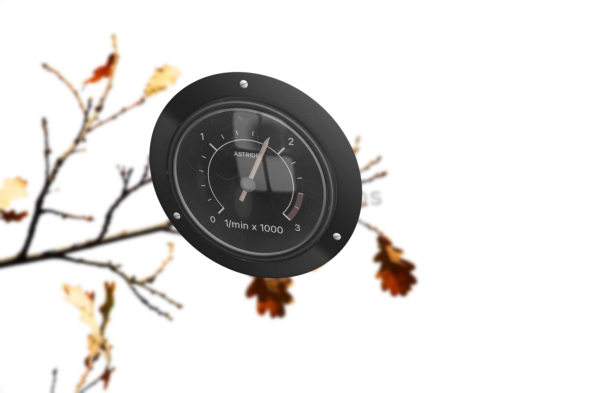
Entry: 1800rpm
